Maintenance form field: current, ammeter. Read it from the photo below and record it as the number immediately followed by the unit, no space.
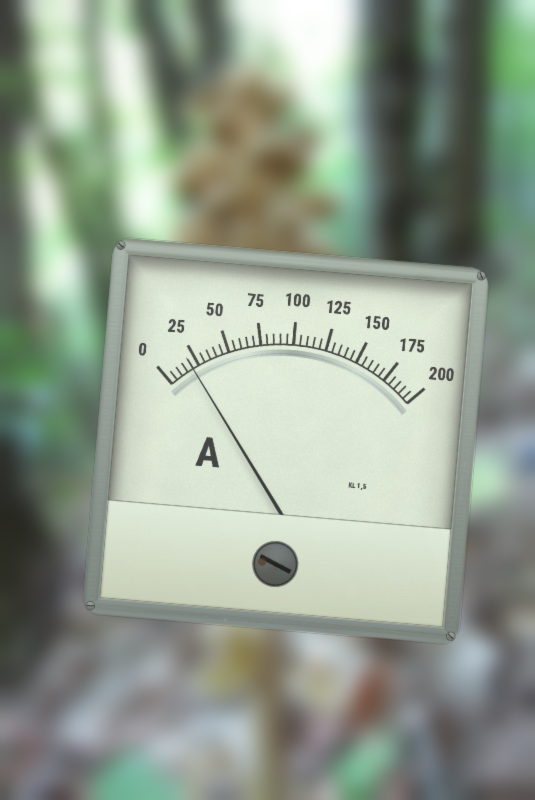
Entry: 20A
